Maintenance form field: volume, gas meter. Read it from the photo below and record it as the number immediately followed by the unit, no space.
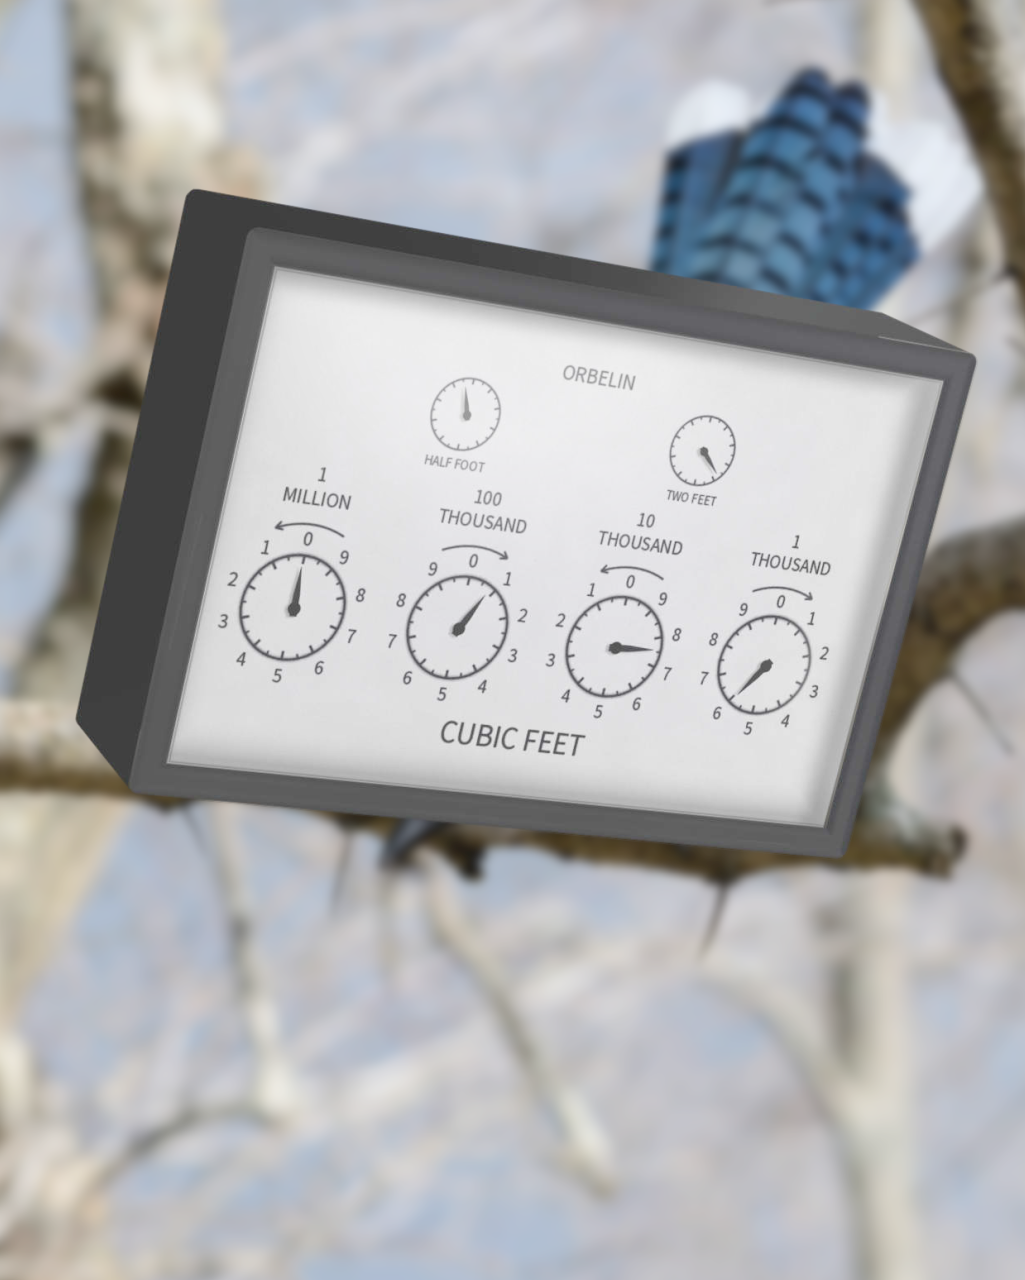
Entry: 7600ft³
